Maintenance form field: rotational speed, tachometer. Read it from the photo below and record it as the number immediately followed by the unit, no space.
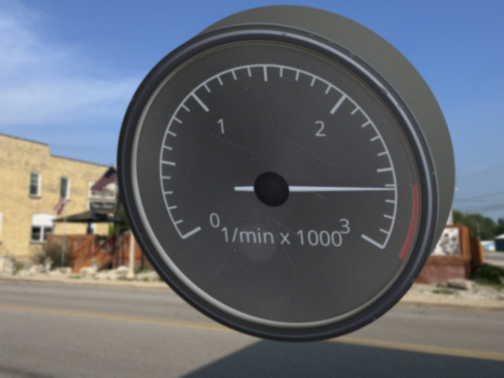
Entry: 2600rpm
